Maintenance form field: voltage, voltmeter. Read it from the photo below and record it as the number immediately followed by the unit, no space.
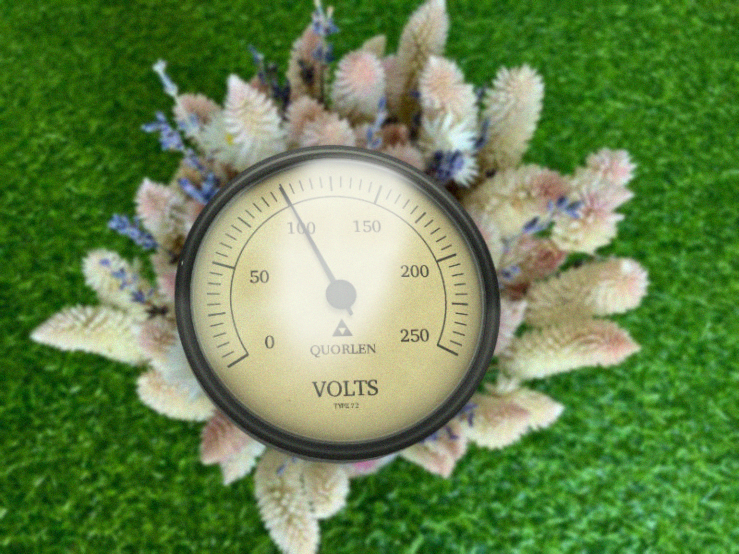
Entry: 100V
